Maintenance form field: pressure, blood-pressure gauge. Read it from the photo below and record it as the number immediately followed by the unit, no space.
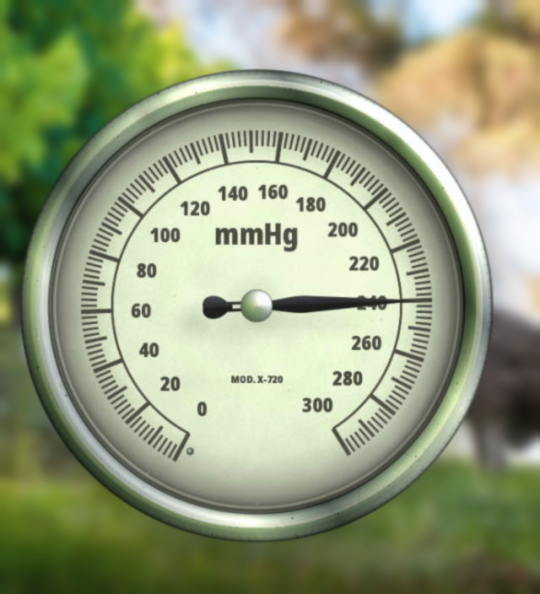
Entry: 240mmHg
